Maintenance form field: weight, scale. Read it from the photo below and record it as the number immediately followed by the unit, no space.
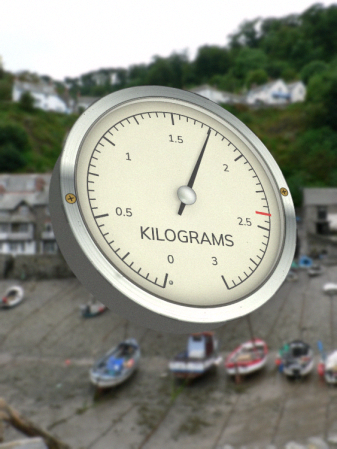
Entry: 1.75kg
